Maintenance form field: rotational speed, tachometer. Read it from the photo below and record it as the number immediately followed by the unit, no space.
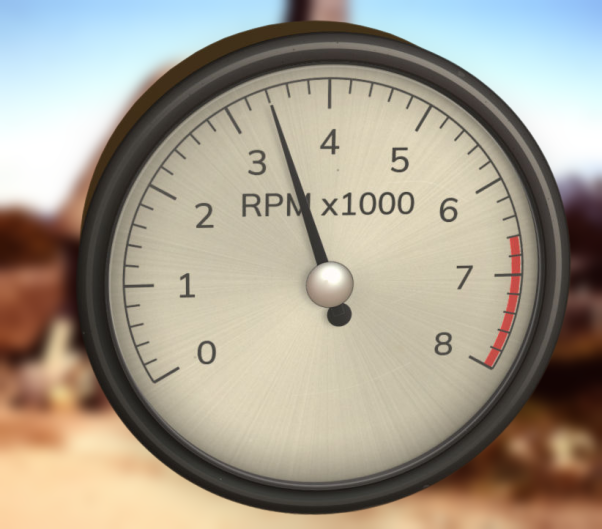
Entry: 3400rpm
